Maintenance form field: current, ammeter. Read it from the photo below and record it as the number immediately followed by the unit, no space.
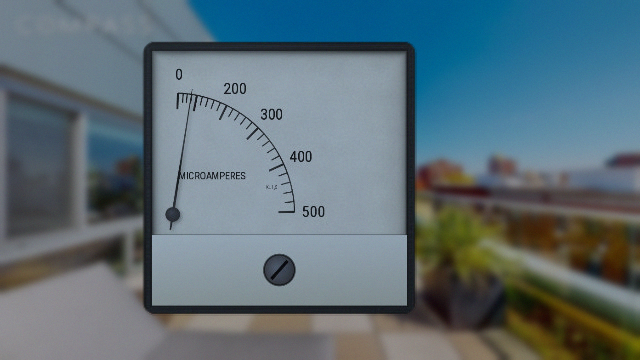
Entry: 80µA
